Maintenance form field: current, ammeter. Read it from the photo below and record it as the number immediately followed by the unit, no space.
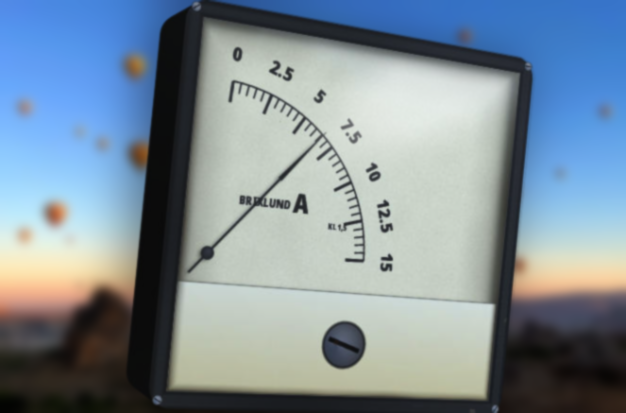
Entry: 6.5A
